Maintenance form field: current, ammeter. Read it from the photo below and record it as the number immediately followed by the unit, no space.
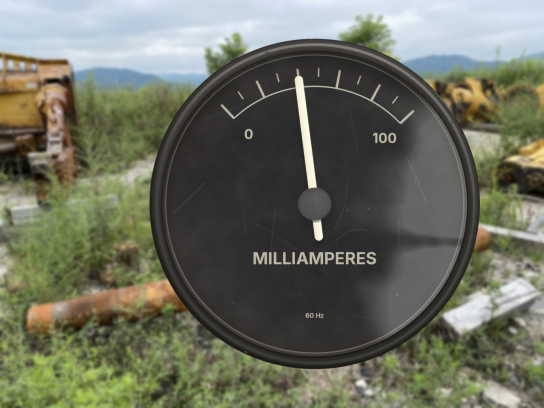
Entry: 40mA
